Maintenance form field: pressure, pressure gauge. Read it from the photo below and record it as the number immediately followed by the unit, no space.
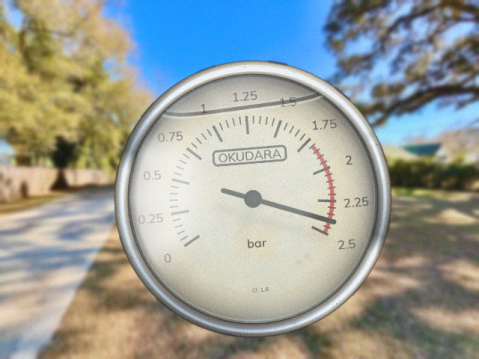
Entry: 2.4bar
